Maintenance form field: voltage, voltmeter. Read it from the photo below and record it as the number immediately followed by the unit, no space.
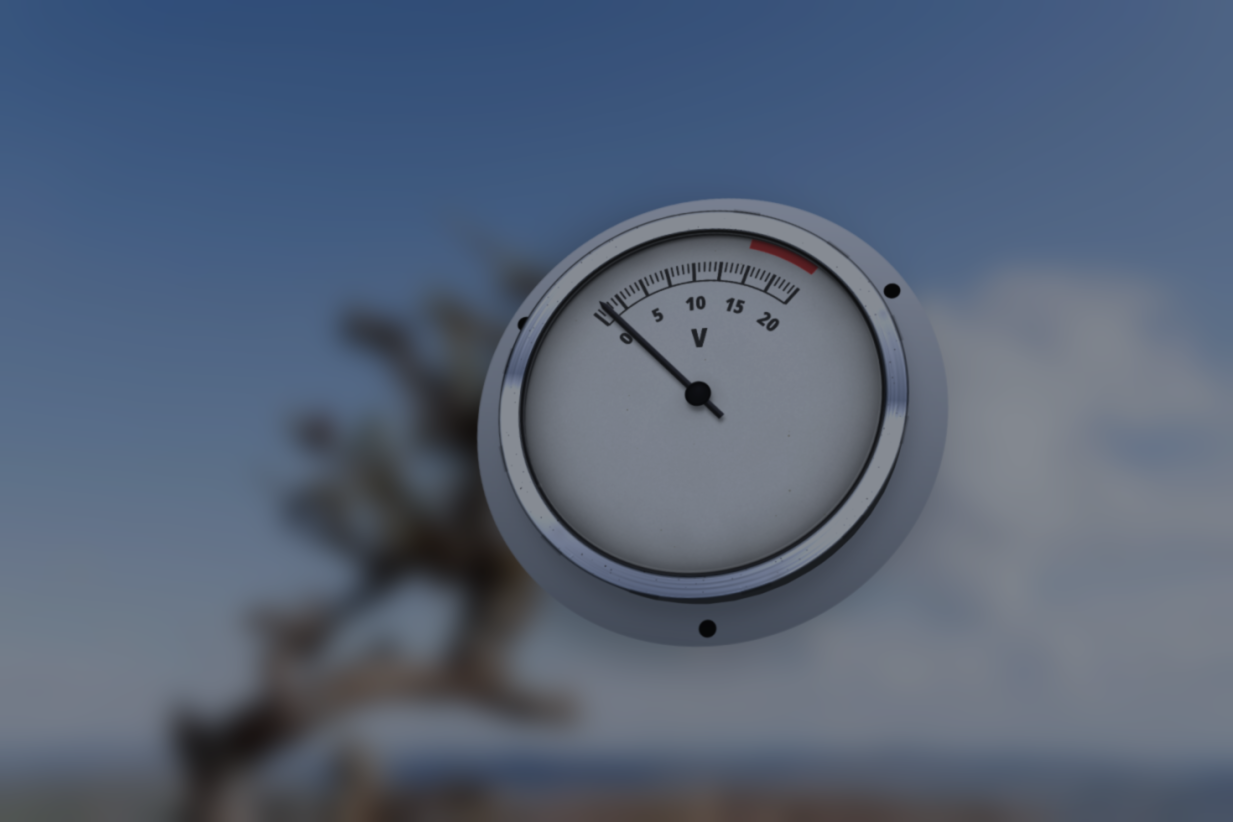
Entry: 1V
